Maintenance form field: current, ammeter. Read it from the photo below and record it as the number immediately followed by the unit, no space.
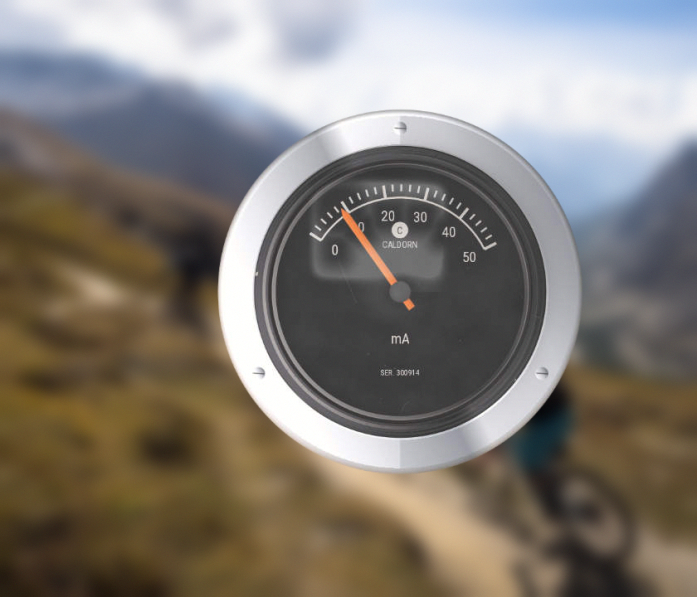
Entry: 9mA
